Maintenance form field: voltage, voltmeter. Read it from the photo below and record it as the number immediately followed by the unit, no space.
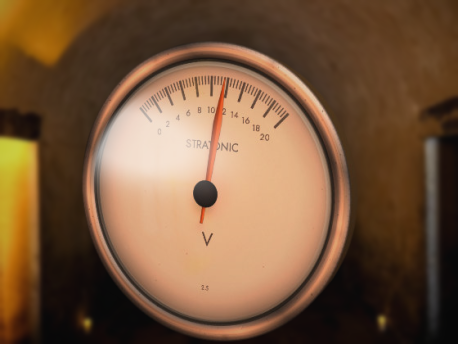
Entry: 12V
